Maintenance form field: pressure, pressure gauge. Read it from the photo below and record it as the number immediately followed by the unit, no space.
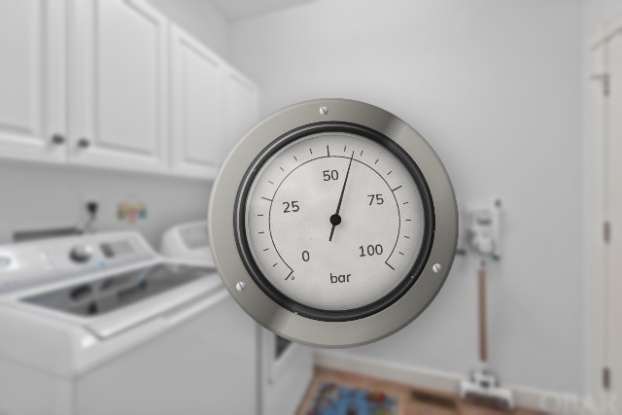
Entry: 57.5bar
